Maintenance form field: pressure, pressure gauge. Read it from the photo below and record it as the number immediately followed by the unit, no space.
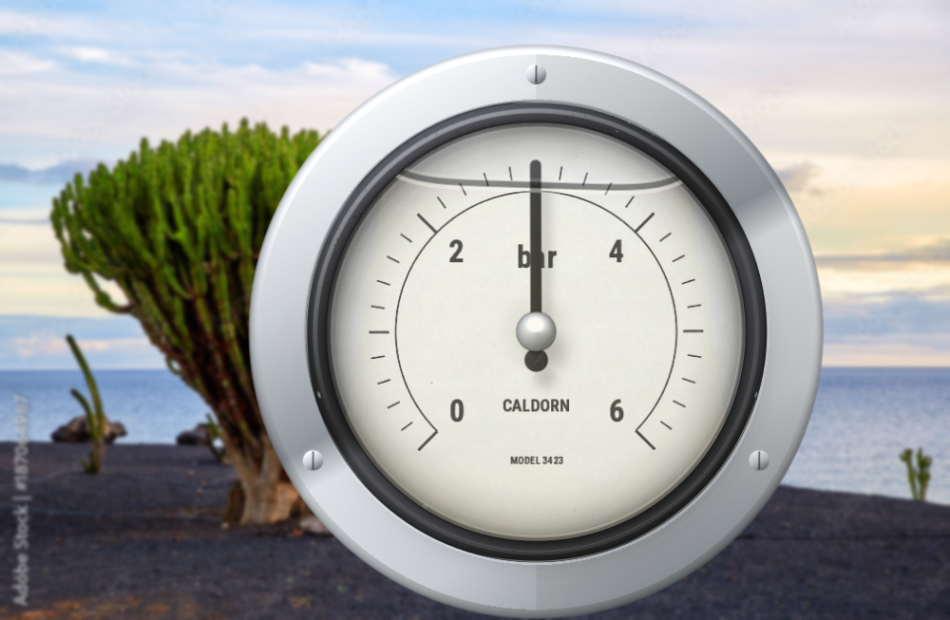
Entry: 3bar
